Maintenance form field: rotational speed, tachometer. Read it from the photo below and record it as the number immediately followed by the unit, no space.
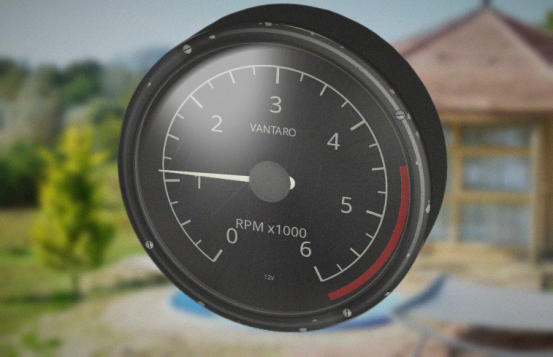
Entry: 1125rpm
